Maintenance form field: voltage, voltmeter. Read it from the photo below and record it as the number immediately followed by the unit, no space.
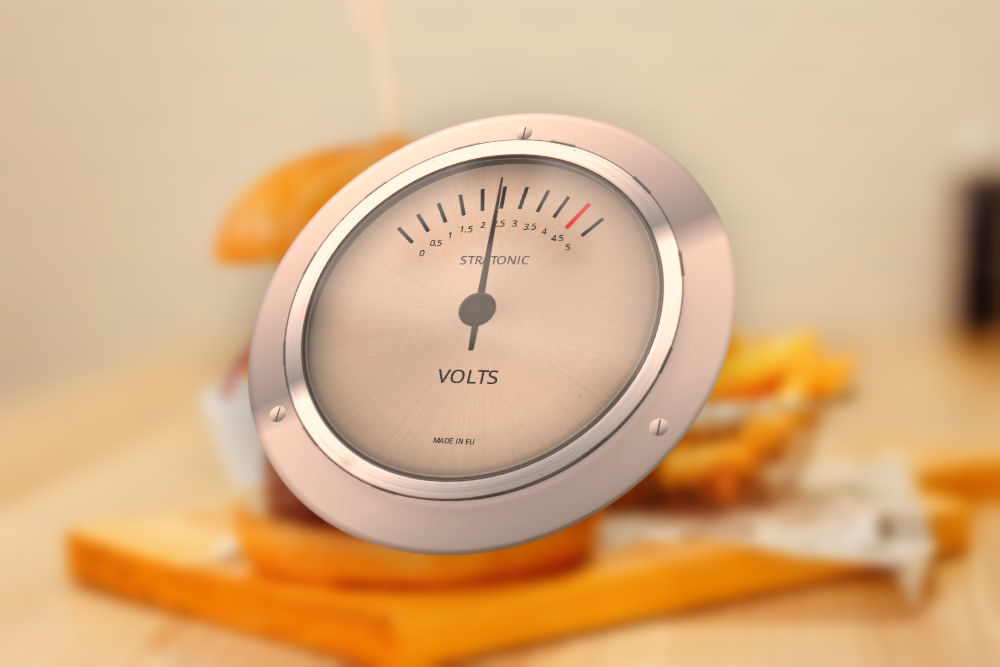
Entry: 2.5V
